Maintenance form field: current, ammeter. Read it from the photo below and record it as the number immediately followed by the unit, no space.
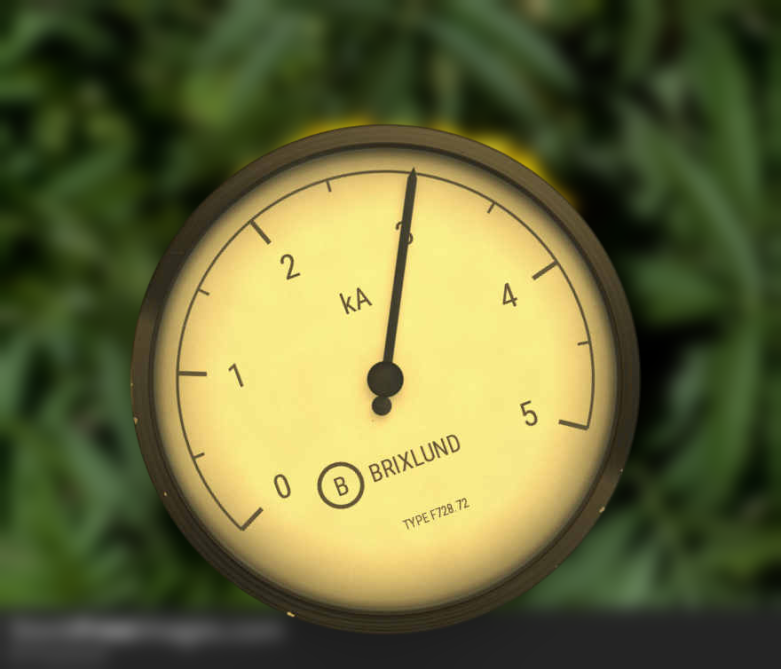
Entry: 3kA
